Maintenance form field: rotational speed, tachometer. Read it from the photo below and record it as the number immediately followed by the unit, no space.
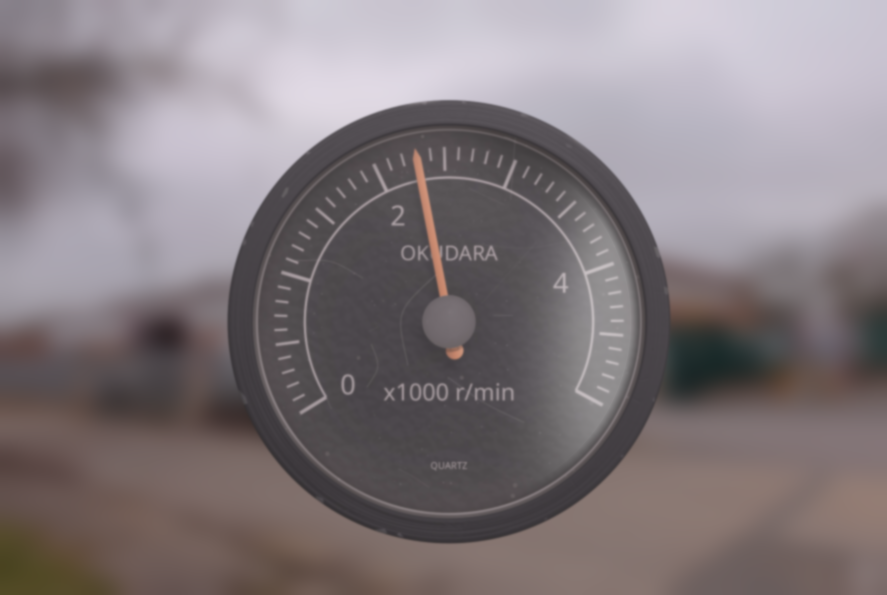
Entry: 2300rpm
